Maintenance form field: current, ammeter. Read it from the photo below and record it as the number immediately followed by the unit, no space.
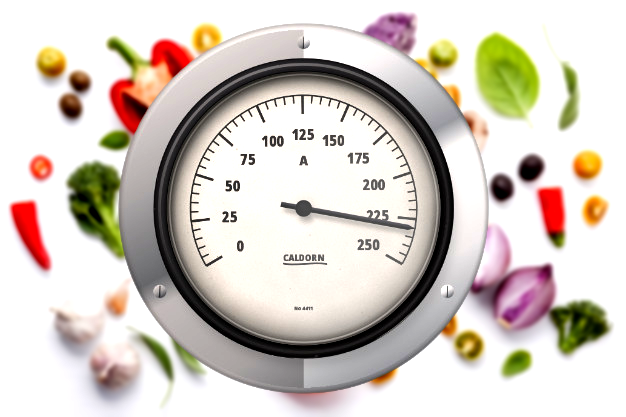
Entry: 230A
